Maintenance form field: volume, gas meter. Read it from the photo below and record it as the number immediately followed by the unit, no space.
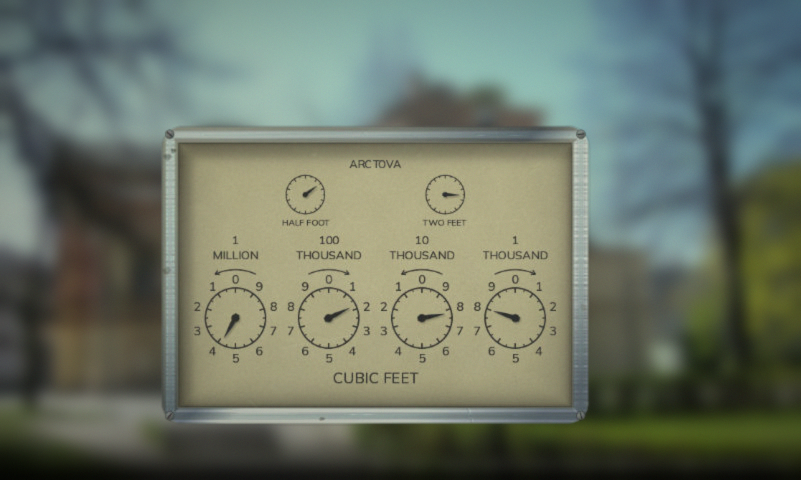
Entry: 417800ft³
